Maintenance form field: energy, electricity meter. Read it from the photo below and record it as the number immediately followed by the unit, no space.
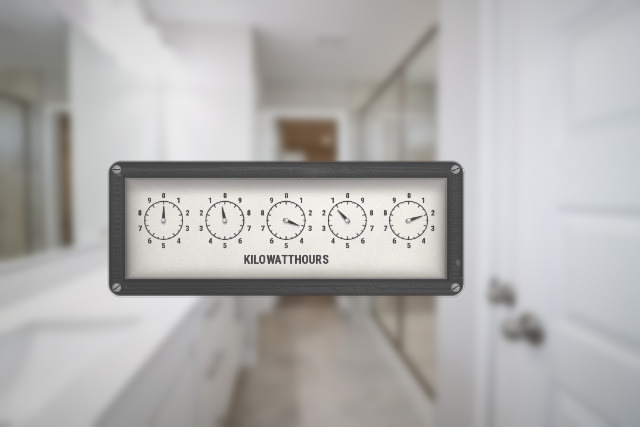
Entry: 312kWh
